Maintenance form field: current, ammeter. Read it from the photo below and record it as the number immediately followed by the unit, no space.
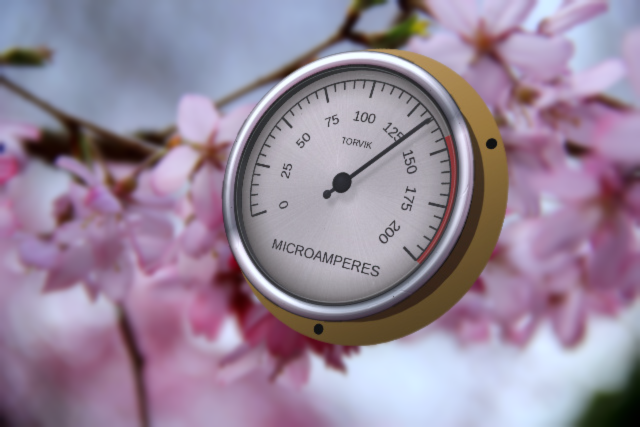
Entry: 135µA
